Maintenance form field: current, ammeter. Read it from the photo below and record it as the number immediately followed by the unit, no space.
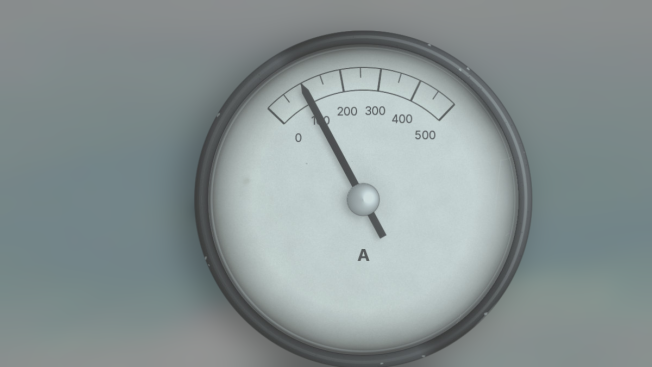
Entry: 100A
